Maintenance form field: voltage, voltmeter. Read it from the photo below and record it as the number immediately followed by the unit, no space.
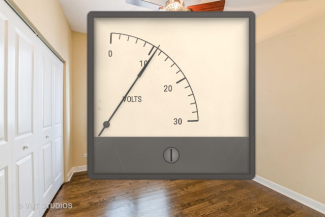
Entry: 11V
